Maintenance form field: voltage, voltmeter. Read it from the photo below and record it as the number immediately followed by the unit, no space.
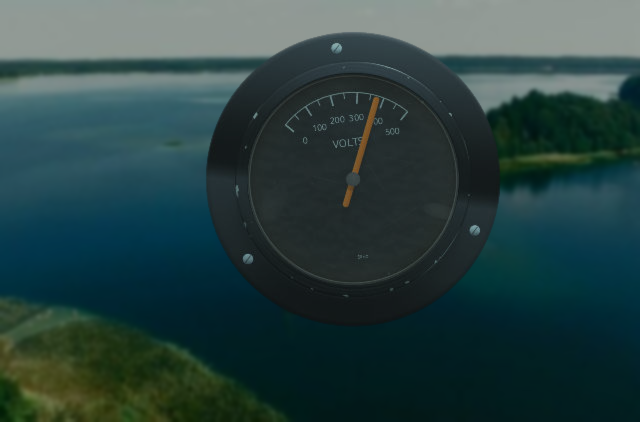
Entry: 375V
